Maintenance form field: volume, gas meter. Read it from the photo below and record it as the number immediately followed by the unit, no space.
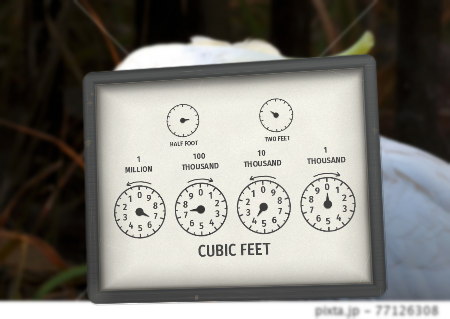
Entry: 674000ft³
